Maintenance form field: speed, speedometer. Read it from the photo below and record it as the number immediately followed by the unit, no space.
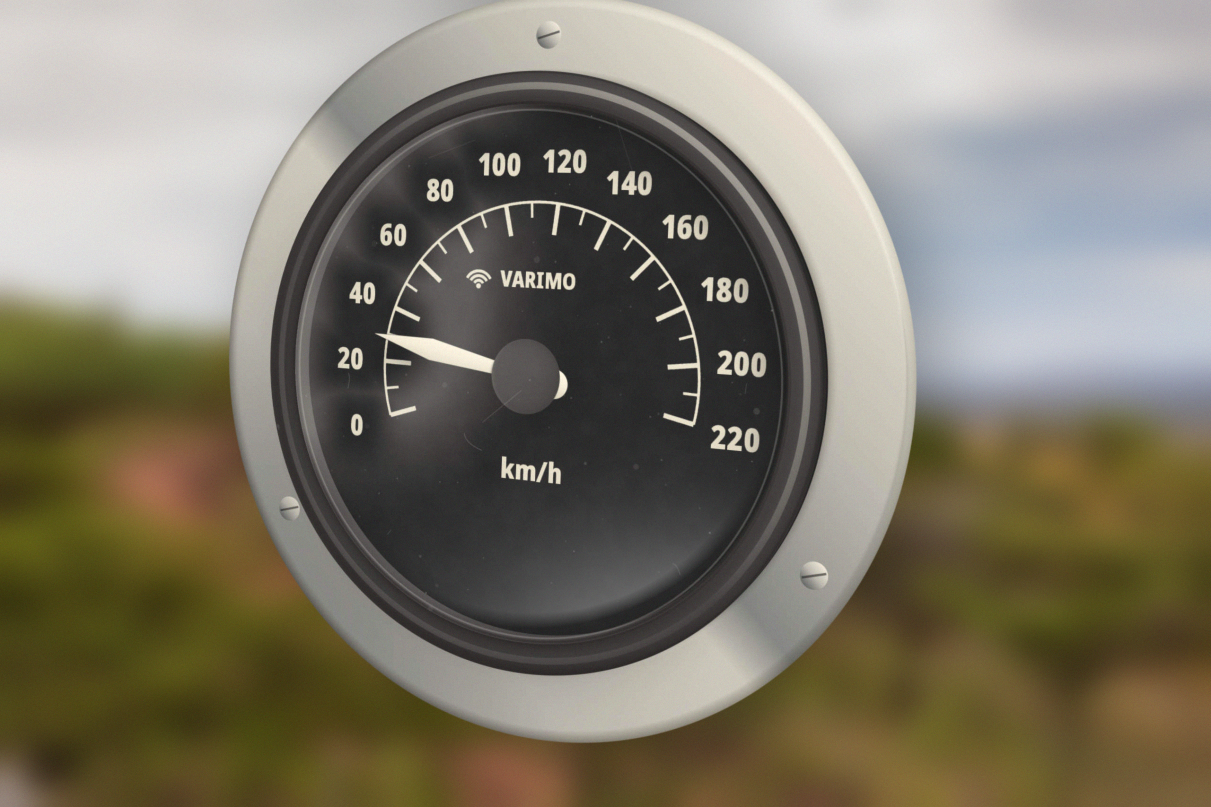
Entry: 30km/h
